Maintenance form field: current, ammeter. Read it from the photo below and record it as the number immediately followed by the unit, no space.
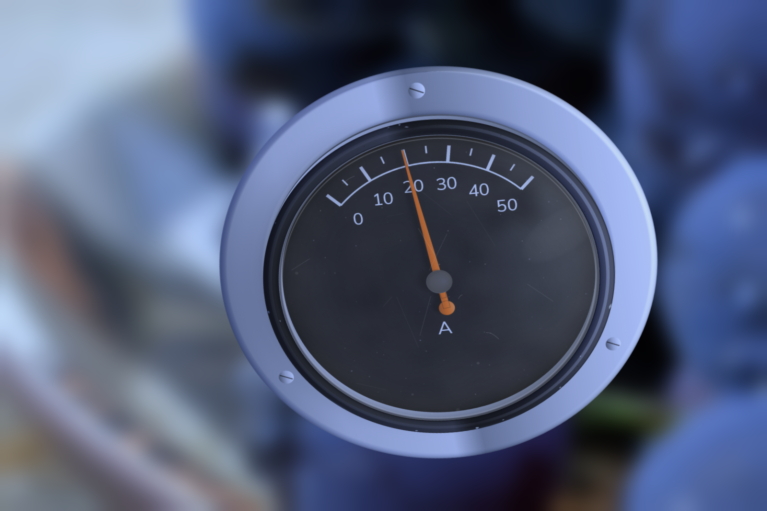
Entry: 20A
